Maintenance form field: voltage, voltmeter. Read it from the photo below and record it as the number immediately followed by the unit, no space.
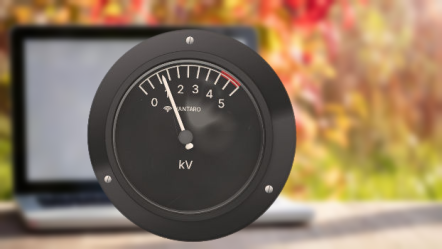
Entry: 1.25kV
